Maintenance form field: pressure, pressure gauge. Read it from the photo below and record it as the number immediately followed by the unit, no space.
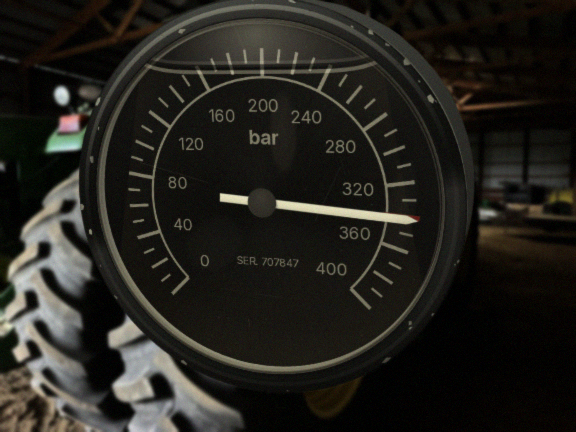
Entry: 340bar
